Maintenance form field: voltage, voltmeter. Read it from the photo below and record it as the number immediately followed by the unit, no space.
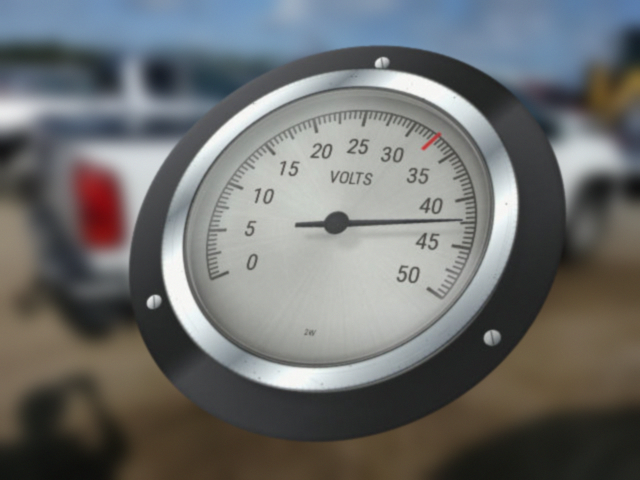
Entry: 42.5V
